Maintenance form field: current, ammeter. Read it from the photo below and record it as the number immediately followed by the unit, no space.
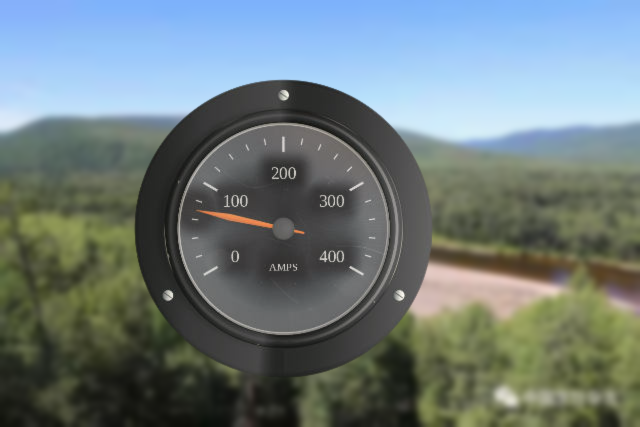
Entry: 70A
